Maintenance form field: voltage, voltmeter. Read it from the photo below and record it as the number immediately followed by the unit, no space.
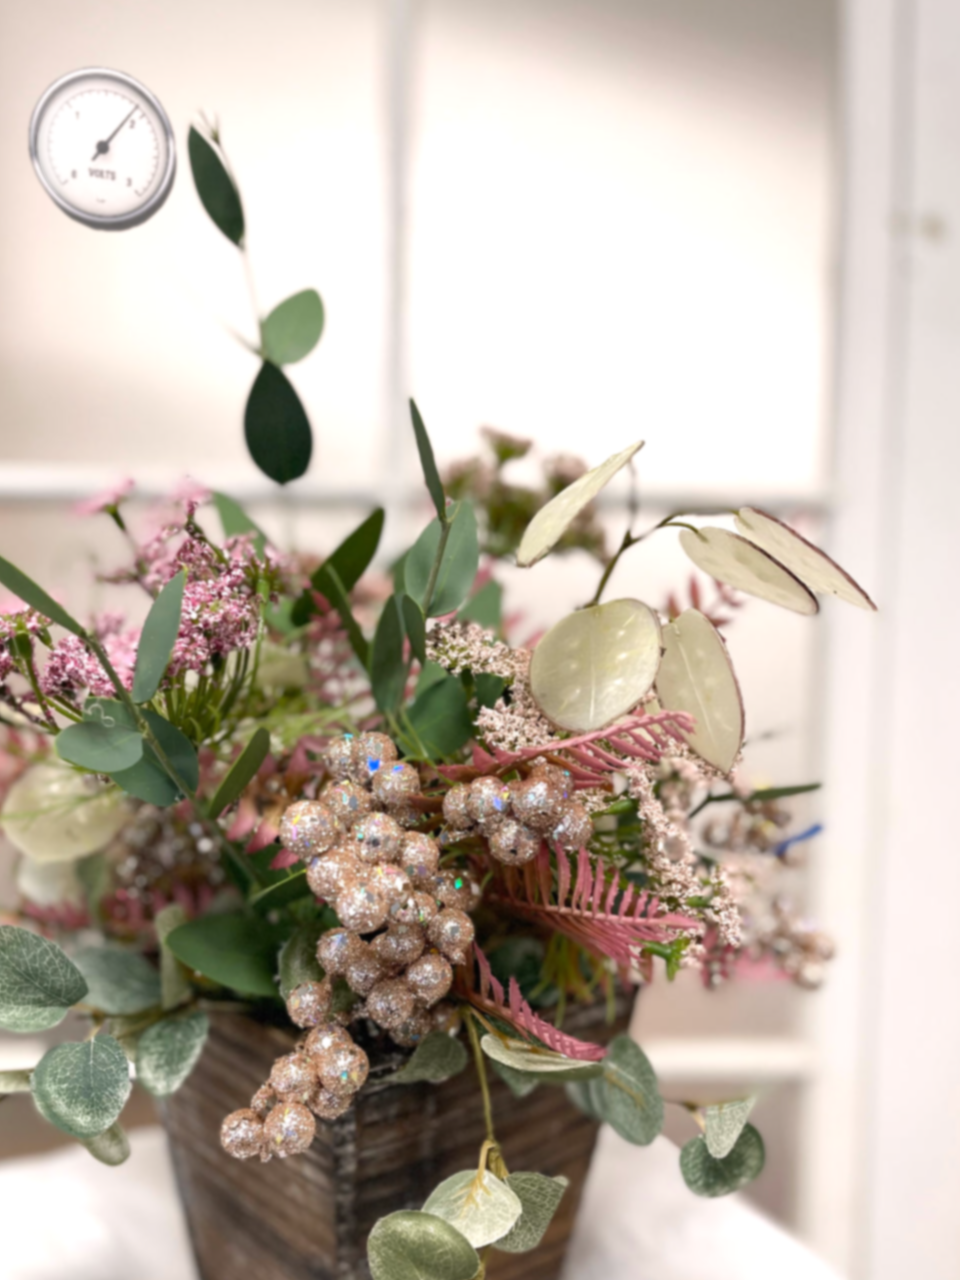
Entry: 1.9V
